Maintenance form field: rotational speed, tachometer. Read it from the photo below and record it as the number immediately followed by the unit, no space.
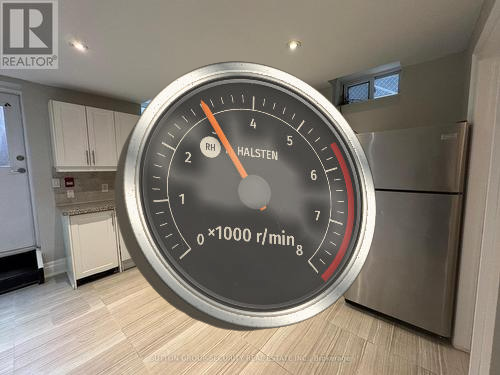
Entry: 3000rpm
